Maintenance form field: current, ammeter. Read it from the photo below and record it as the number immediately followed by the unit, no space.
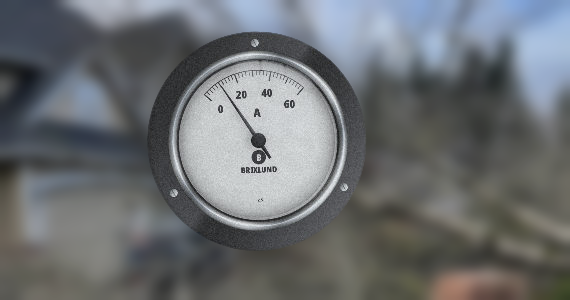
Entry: 10A
